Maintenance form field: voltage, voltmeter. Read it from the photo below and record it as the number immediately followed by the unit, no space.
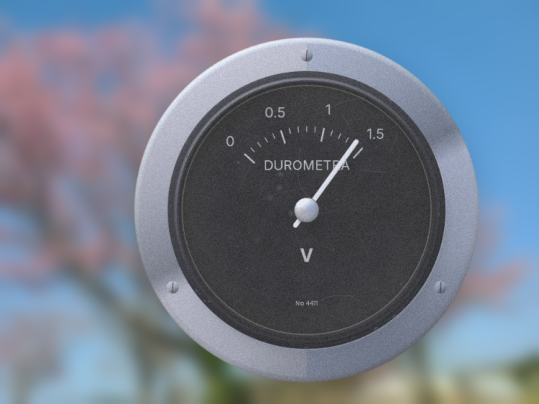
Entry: 1.4V
